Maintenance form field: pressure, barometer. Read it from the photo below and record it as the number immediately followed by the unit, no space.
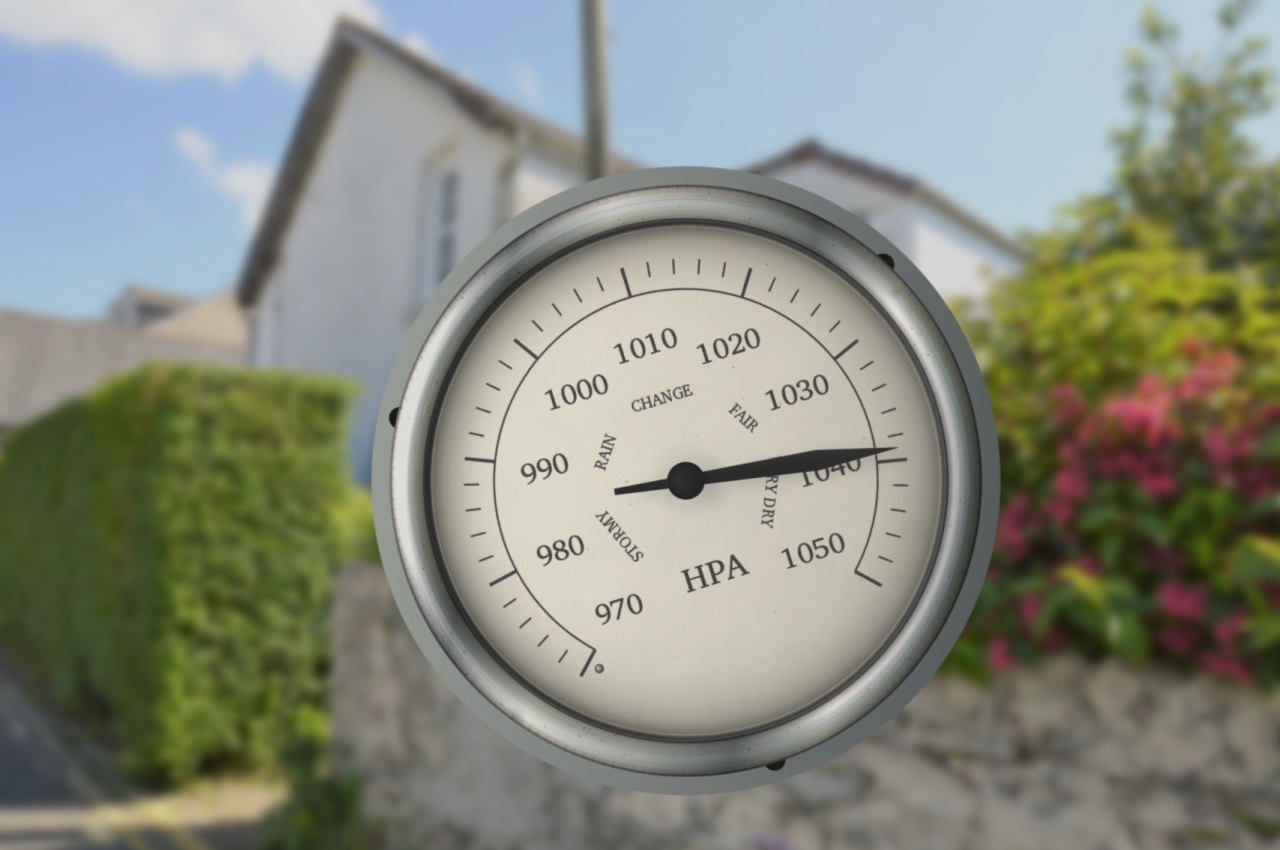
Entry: 1039hPa
